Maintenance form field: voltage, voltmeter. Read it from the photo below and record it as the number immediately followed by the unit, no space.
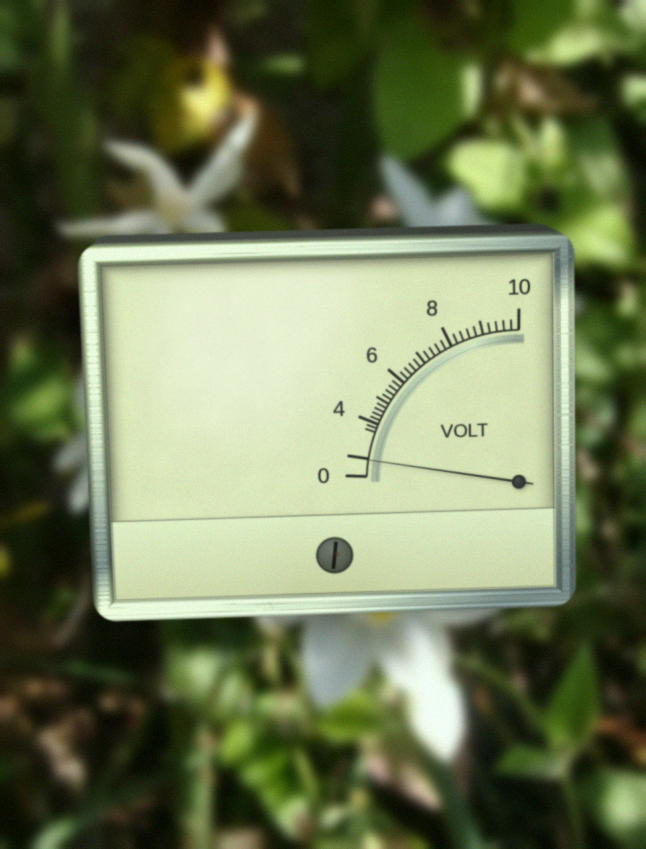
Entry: 2V
